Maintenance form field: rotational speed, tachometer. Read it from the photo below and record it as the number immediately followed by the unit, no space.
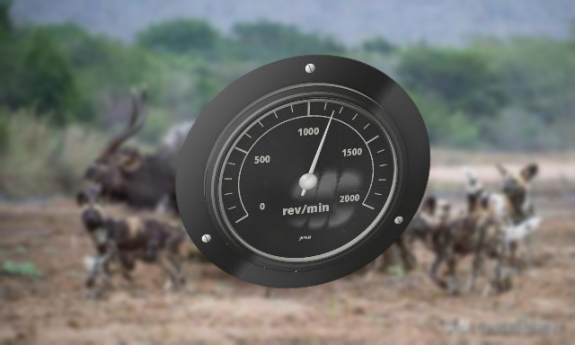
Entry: 1150rpm
